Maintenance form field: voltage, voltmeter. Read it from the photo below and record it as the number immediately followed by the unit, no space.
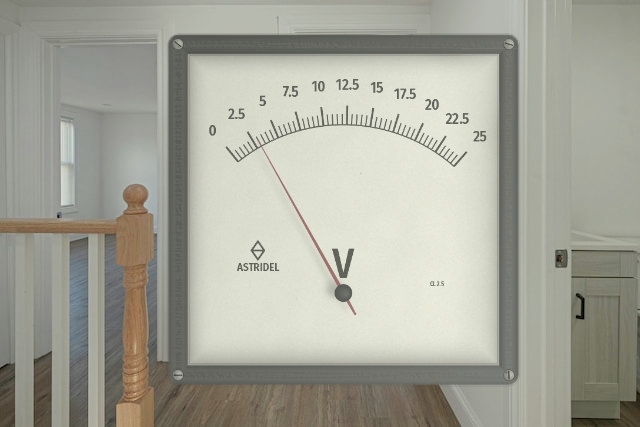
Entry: 3V
